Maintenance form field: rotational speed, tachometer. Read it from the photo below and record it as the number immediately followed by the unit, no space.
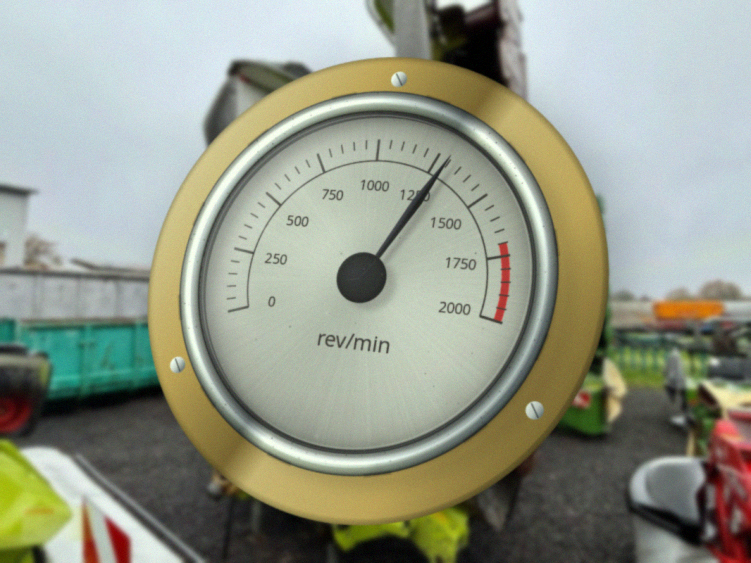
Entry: 1300rpm
